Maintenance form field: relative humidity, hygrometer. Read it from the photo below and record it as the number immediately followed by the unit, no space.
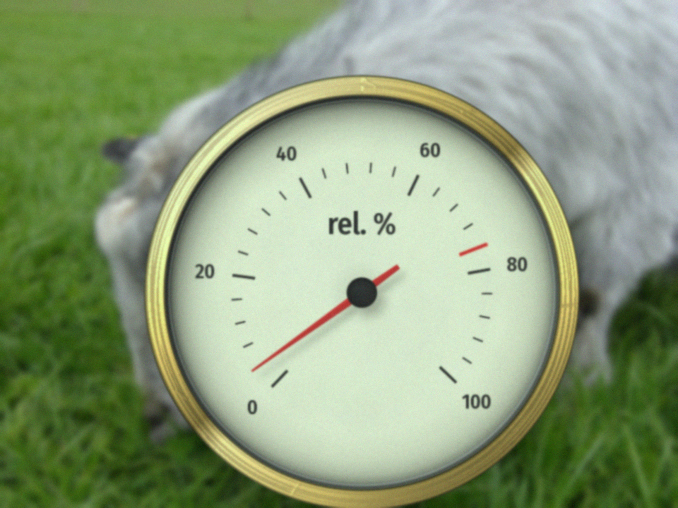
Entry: 4%
